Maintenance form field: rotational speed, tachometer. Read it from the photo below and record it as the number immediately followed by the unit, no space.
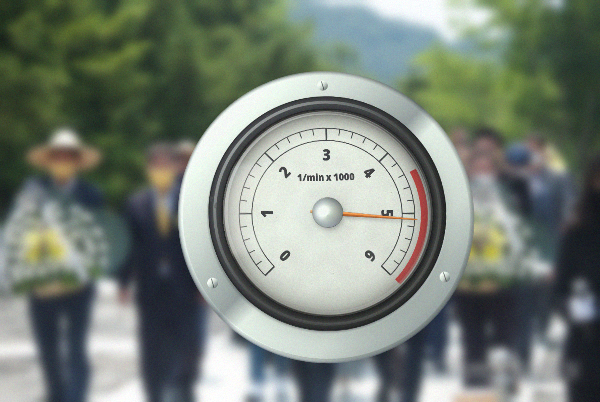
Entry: 5100rpm
